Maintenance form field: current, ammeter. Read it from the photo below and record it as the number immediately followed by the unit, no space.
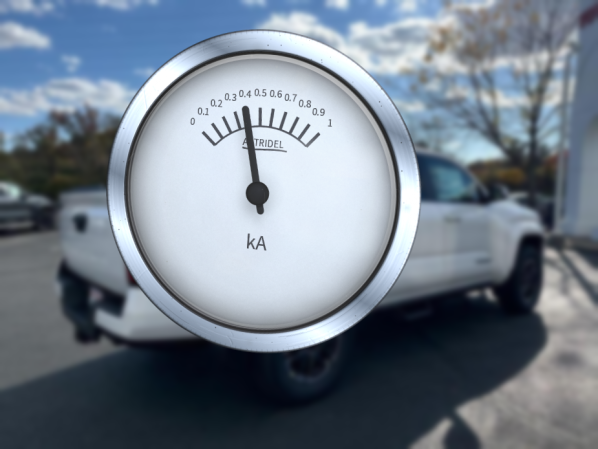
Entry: 0.4kA
